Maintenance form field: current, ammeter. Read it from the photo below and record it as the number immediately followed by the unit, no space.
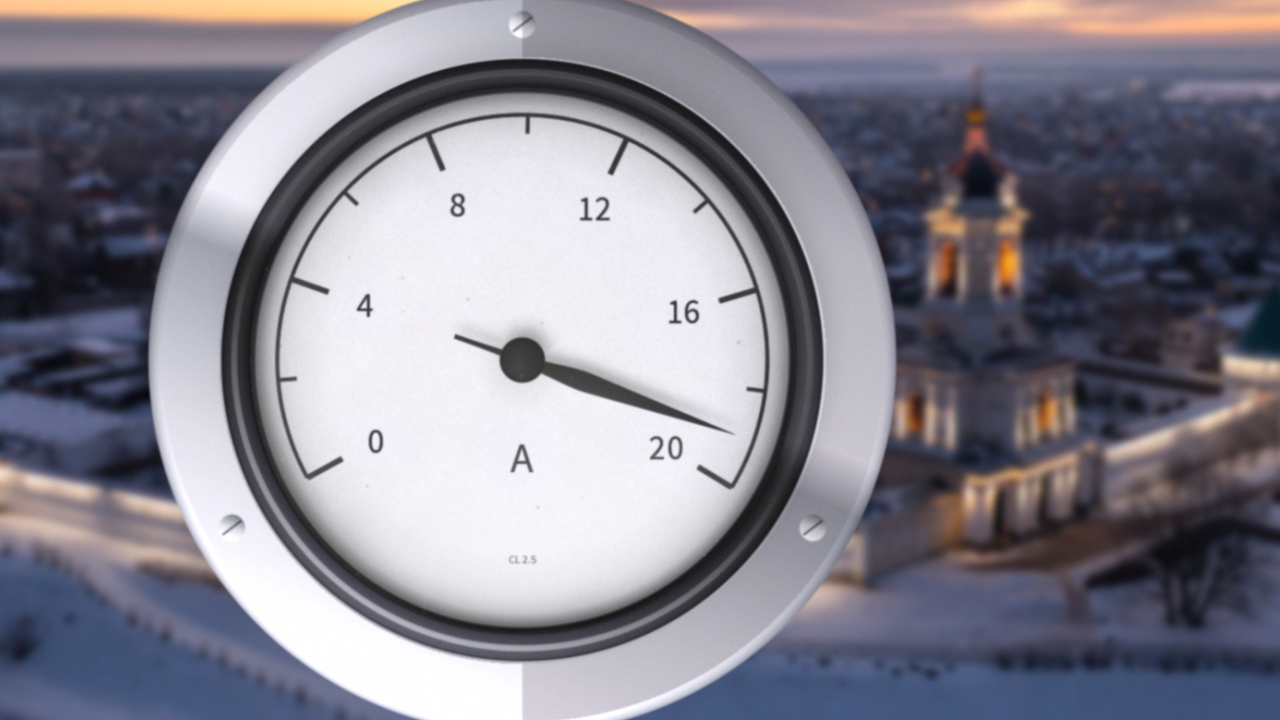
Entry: 19A
